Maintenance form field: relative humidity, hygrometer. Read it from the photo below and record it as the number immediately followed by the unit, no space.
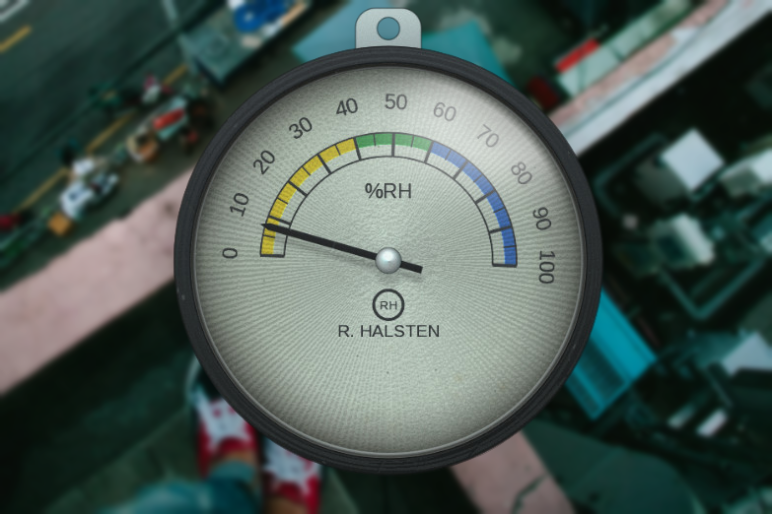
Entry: 7.5%
